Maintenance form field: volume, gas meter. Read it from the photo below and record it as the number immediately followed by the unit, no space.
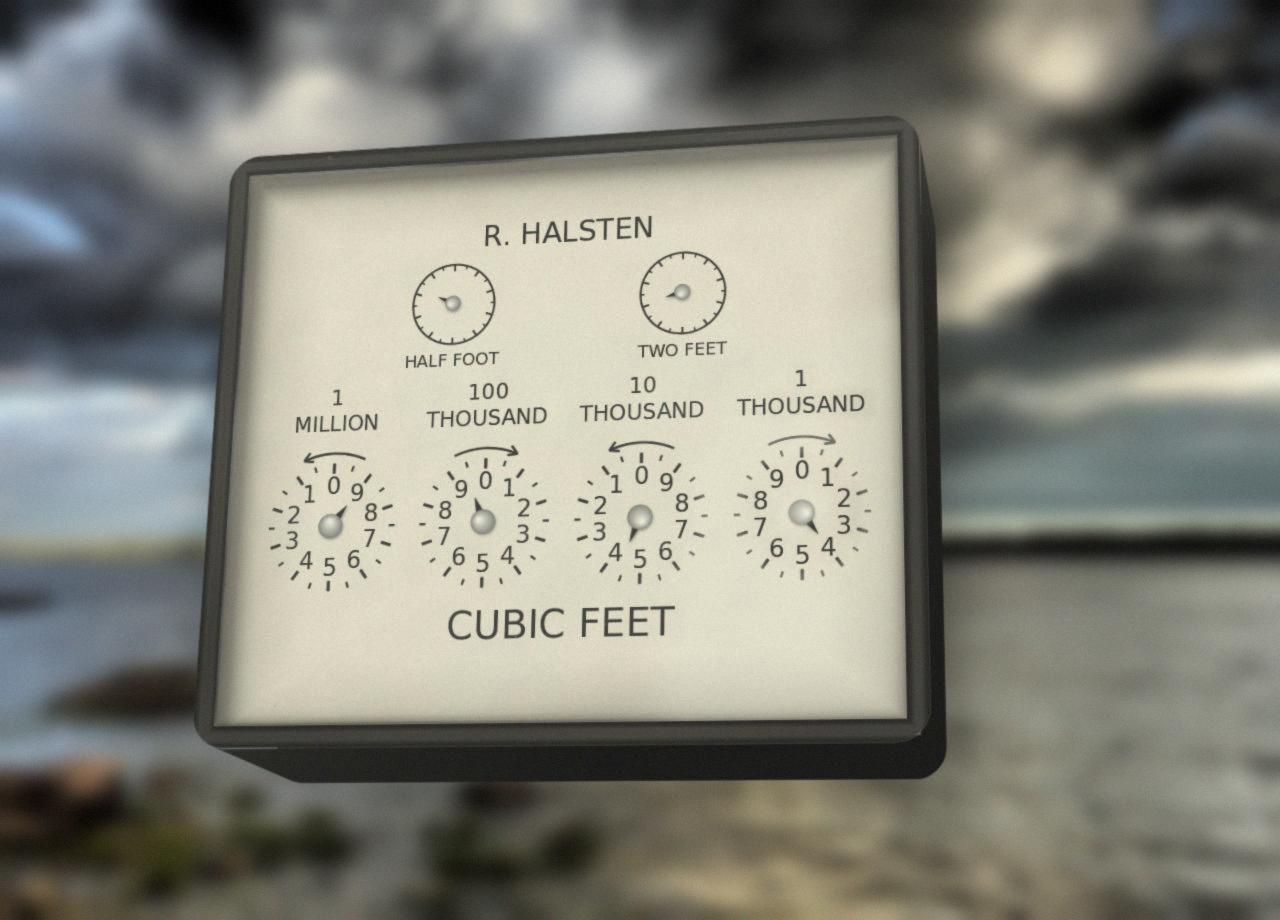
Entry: 894400ft³
